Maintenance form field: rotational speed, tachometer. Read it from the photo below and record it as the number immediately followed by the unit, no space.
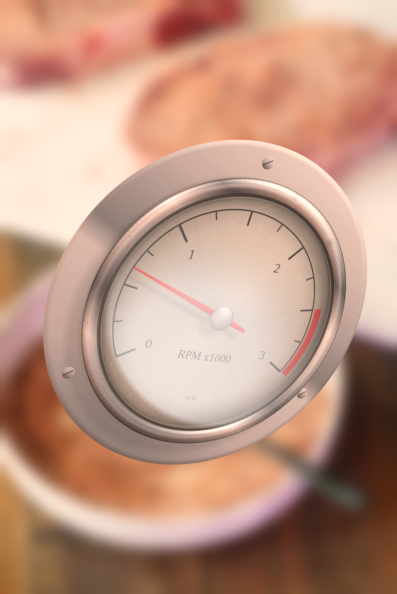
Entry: 625rpm
